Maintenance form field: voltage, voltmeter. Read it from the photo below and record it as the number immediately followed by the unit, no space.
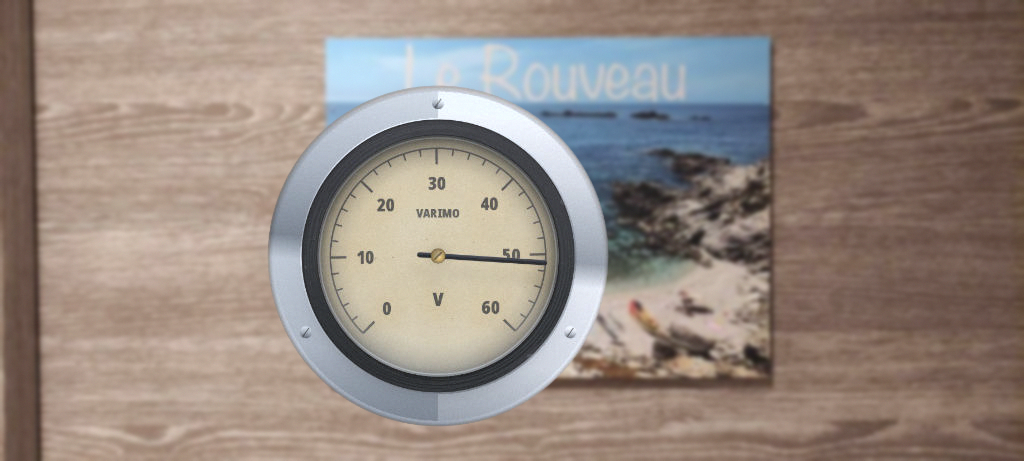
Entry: 51V
